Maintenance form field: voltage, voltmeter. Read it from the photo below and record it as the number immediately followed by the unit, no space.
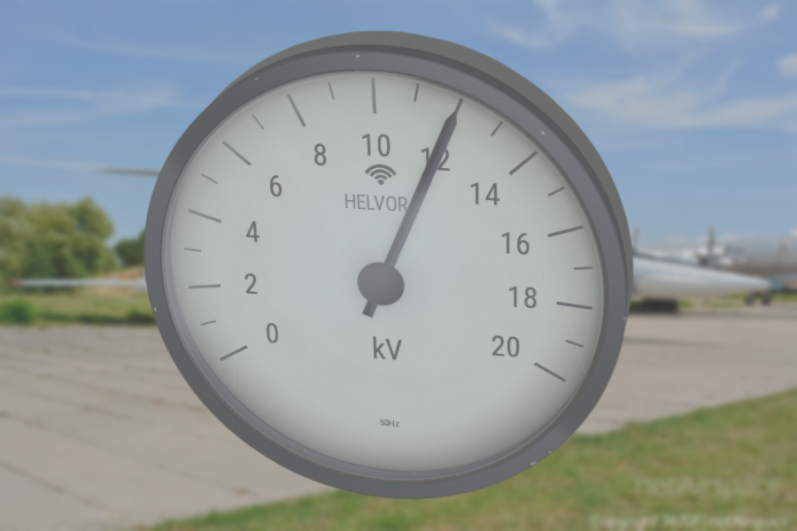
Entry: 12kV
